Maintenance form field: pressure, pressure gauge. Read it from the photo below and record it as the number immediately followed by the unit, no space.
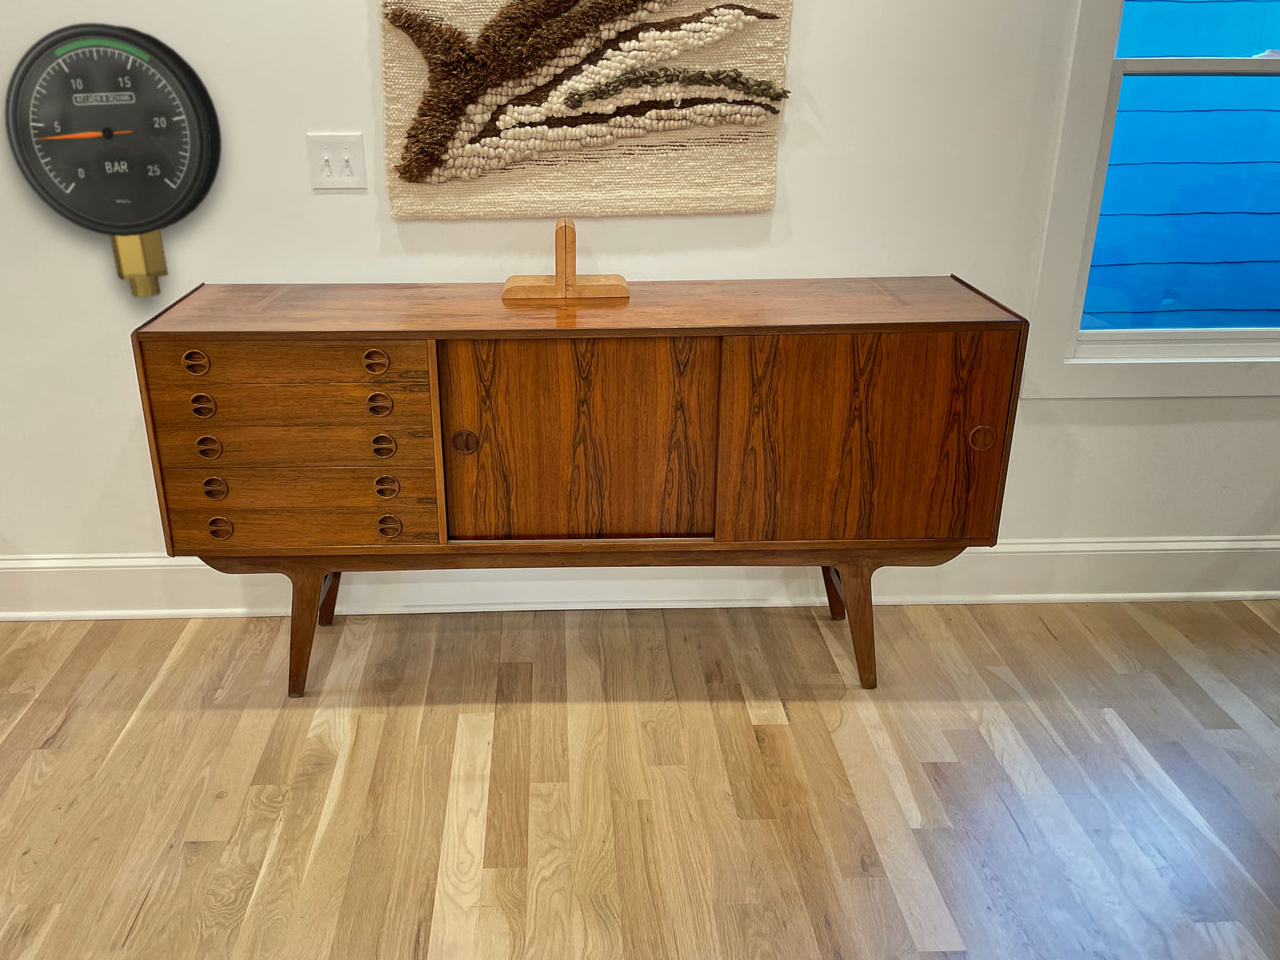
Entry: 4bar
